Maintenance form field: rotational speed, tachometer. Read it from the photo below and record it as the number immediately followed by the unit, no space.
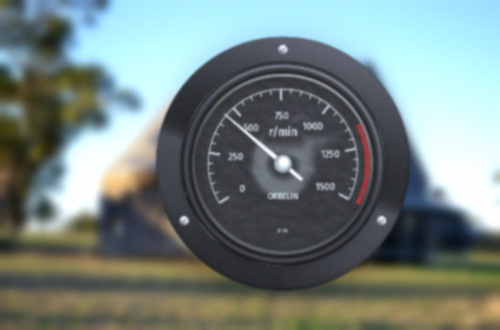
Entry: 450rpm
